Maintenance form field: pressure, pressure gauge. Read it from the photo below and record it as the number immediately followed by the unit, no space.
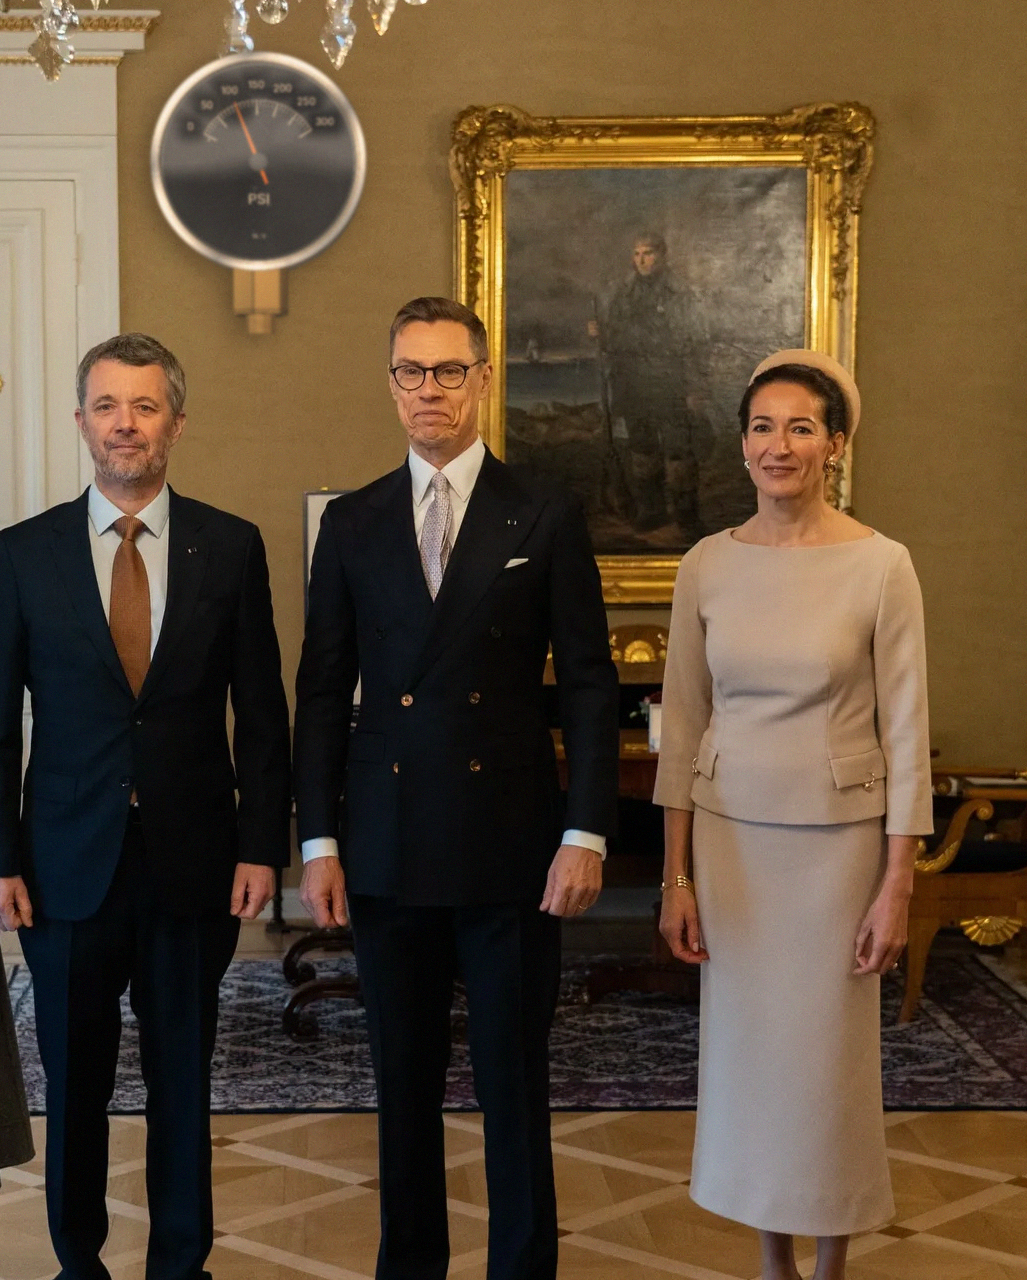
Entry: 100psi
